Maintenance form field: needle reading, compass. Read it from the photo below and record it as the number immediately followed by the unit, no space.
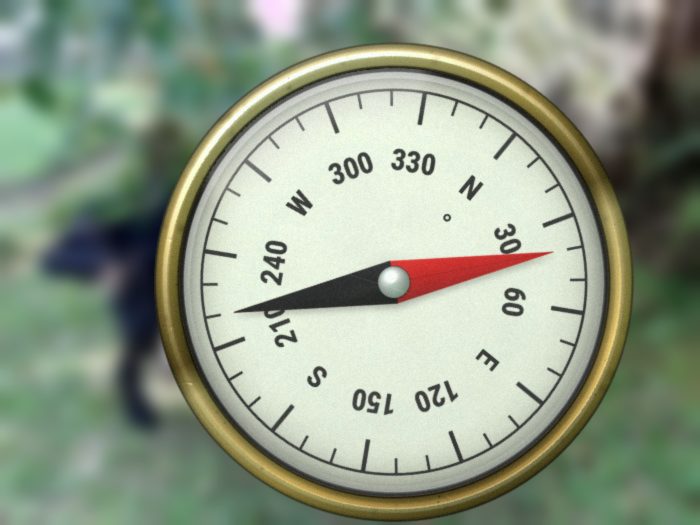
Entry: 40°
